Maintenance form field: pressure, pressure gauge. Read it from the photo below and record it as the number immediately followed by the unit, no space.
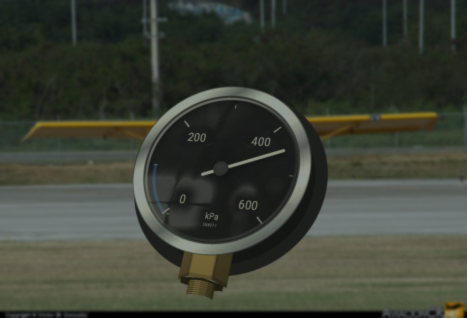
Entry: 450kPa
